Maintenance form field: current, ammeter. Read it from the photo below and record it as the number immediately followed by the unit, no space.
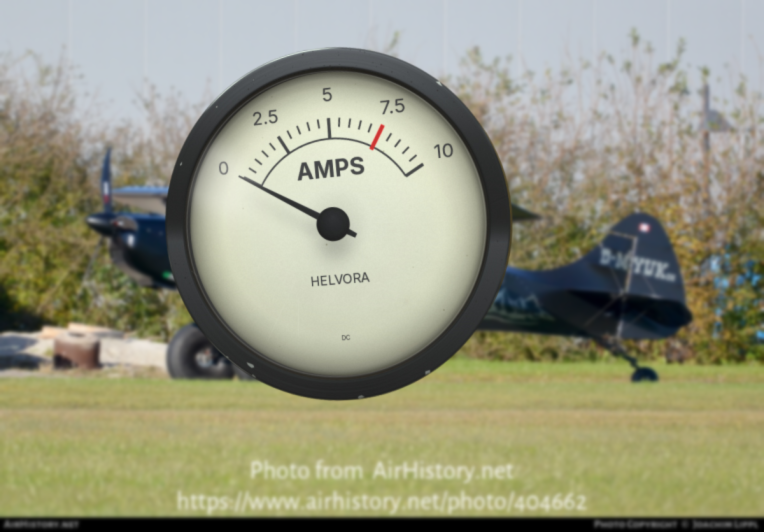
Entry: 0A
